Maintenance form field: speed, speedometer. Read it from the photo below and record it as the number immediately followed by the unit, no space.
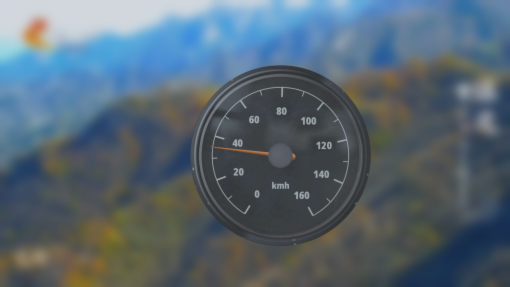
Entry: 35km/h
